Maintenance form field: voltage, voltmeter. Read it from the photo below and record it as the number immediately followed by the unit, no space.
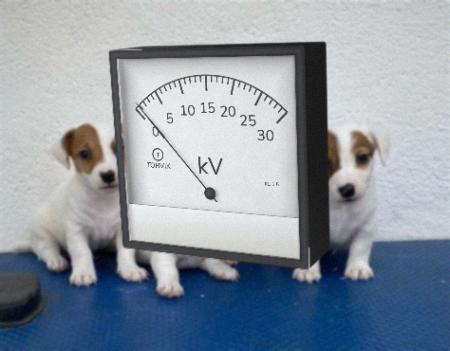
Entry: 1kV
